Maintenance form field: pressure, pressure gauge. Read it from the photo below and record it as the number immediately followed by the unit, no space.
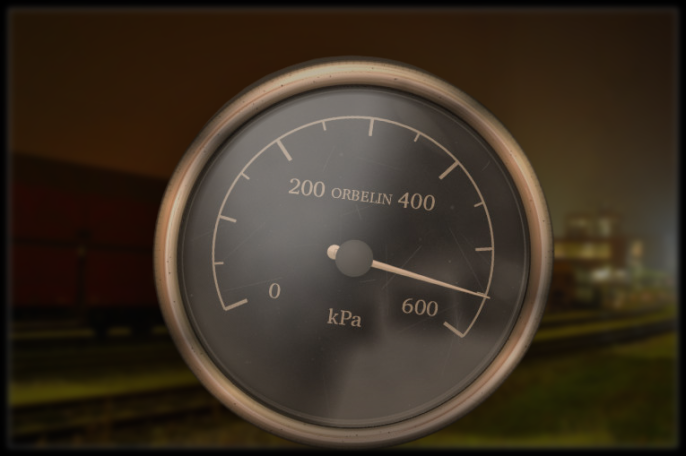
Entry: 550kPa
